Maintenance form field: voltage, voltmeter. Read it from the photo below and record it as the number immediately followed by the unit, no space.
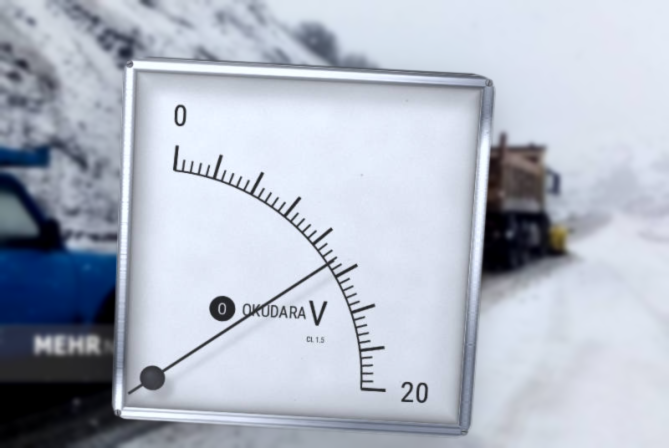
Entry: 11.5V
